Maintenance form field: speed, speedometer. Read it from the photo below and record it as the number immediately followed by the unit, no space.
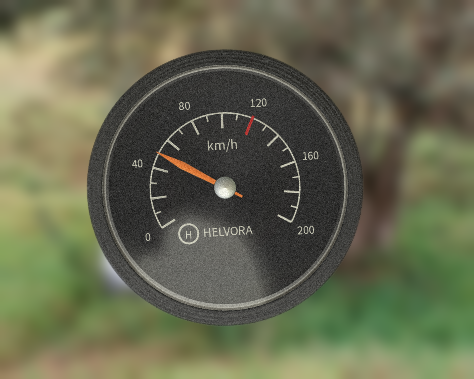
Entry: 50km/h
